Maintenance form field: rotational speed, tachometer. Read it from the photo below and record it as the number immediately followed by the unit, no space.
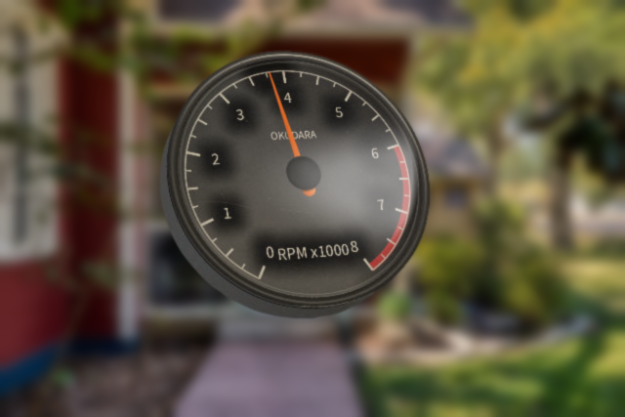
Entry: 3750rpm
